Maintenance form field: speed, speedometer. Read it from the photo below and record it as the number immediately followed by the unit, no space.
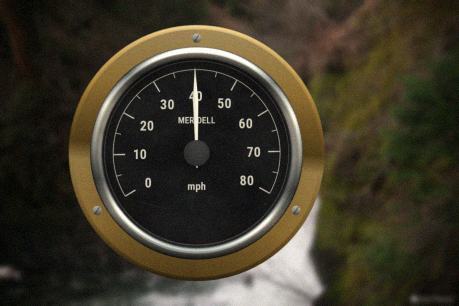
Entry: 40mph
